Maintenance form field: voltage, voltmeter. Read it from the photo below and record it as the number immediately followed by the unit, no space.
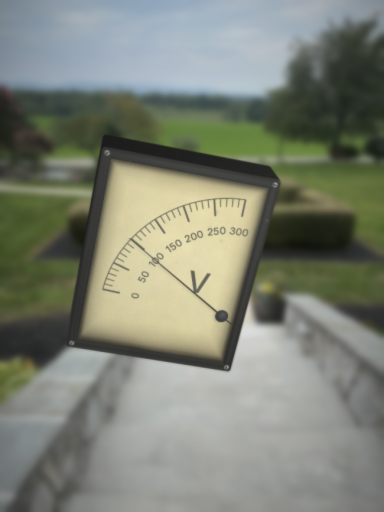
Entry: 100V
